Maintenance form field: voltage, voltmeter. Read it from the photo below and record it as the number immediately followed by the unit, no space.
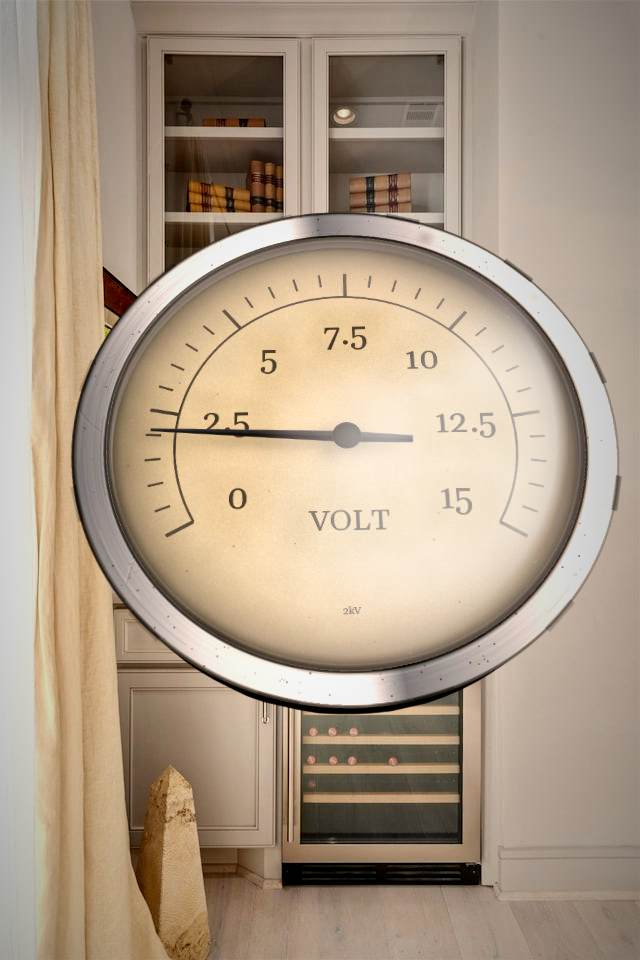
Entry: 2V
